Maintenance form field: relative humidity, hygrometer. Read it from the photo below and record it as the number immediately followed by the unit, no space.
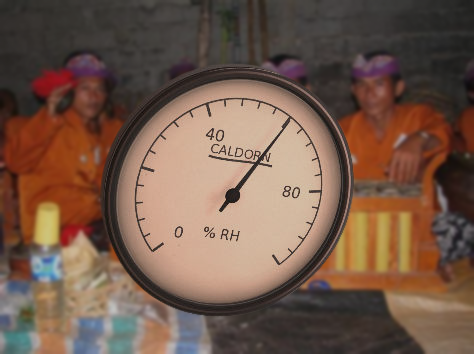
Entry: 60%
